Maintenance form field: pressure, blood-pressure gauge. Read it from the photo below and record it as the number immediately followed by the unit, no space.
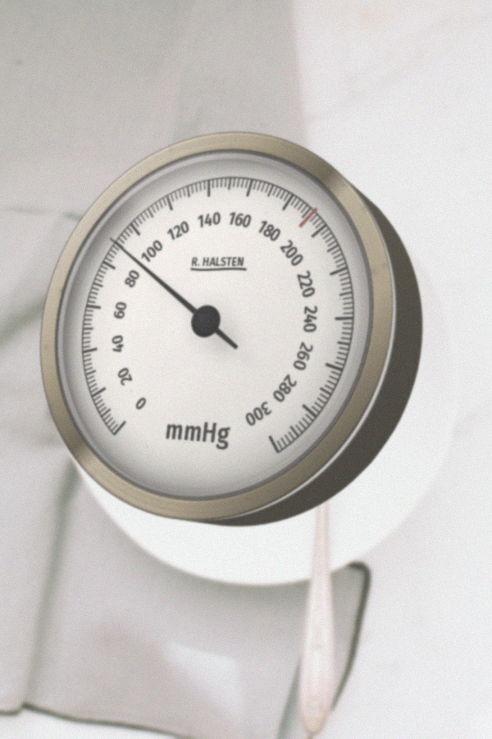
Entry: 90mmHg
